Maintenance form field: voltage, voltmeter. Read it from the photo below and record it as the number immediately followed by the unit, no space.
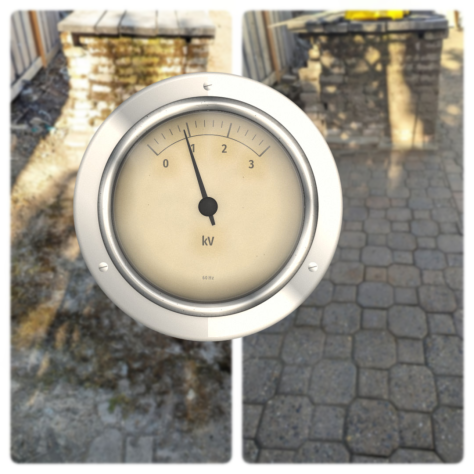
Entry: 0.9kV
